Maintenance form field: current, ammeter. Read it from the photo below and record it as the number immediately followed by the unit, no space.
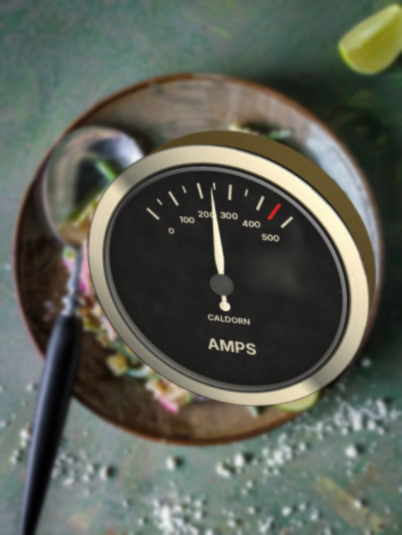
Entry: 250A
